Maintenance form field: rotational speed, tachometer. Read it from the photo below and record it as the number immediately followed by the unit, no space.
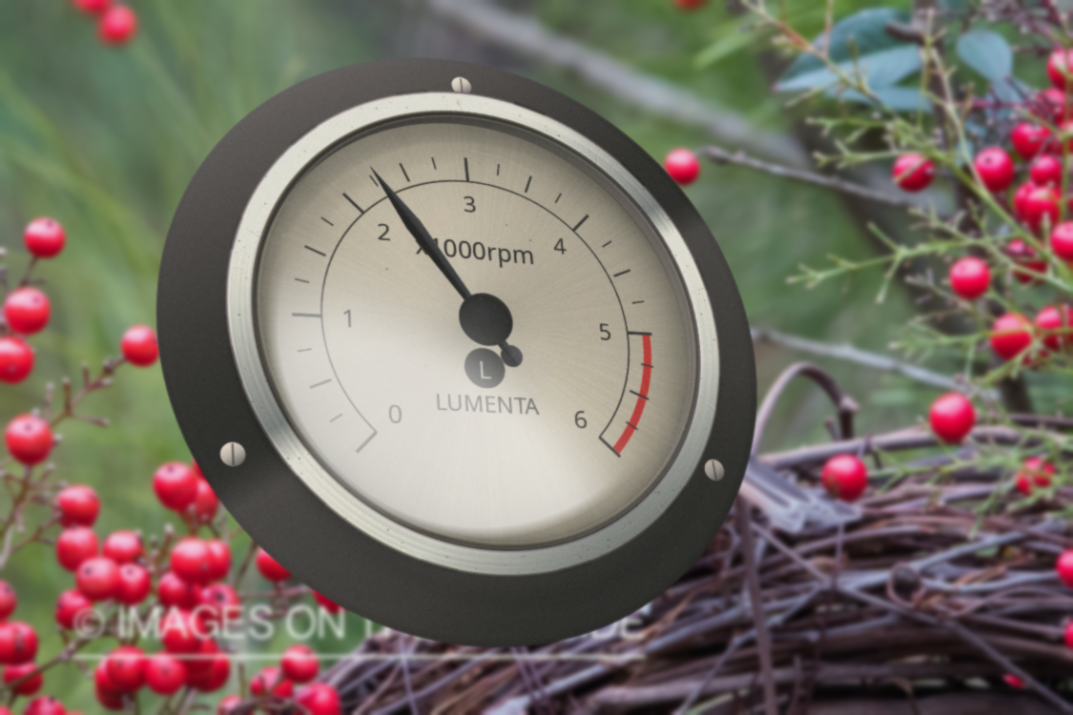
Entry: 2250rpm
